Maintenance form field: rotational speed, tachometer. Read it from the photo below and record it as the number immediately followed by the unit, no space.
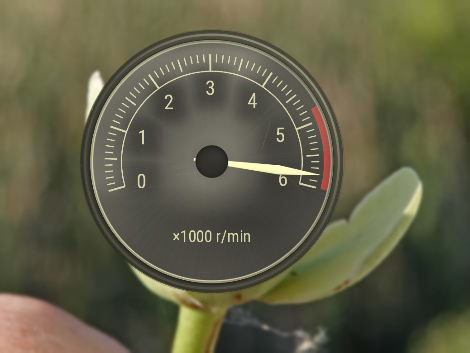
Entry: 5800rpm
